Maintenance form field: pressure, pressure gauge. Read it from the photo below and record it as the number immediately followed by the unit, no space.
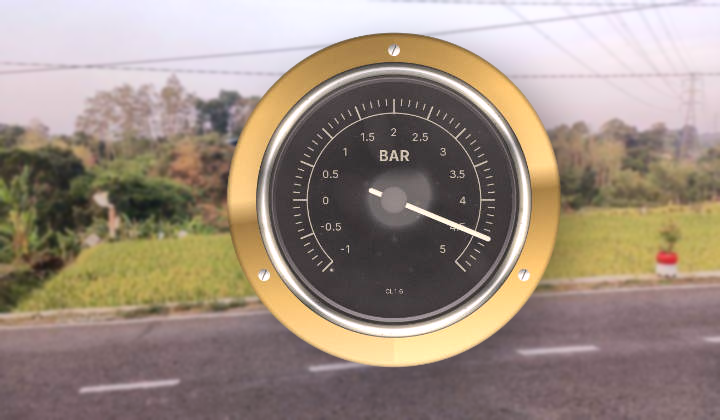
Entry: 4.5bar
